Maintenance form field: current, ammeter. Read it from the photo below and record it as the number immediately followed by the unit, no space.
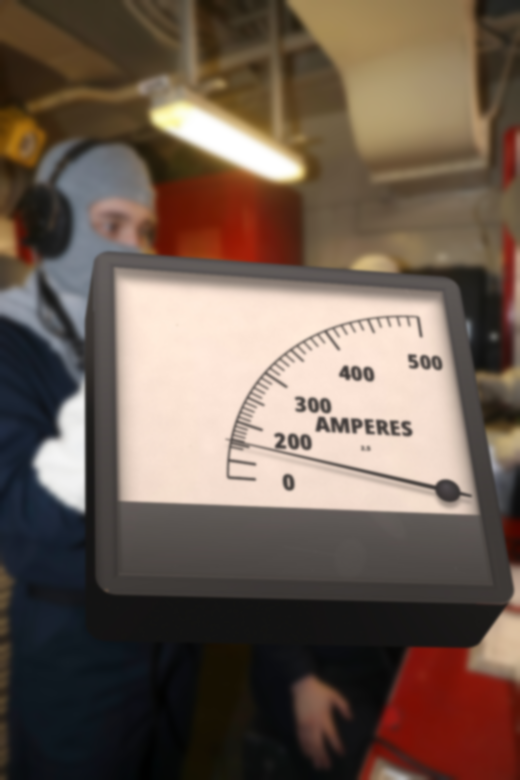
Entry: 150A
